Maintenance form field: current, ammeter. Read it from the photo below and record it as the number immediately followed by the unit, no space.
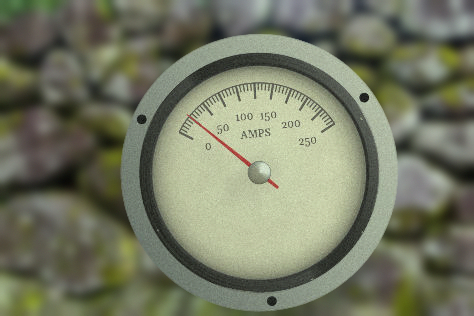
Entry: 25A
